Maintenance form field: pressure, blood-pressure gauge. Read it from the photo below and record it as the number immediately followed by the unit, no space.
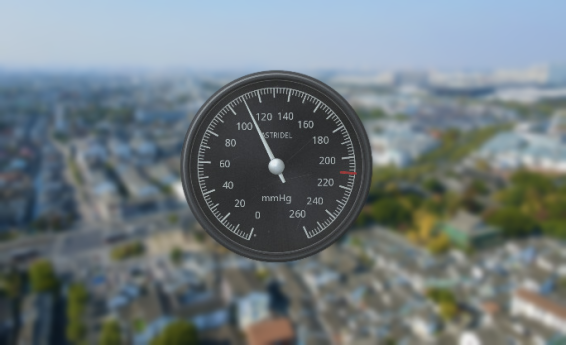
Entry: 110mmHg
